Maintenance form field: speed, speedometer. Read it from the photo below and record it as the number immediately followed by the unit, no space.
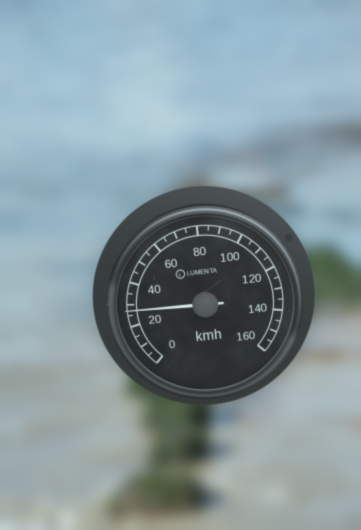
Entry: 27.5km/h
